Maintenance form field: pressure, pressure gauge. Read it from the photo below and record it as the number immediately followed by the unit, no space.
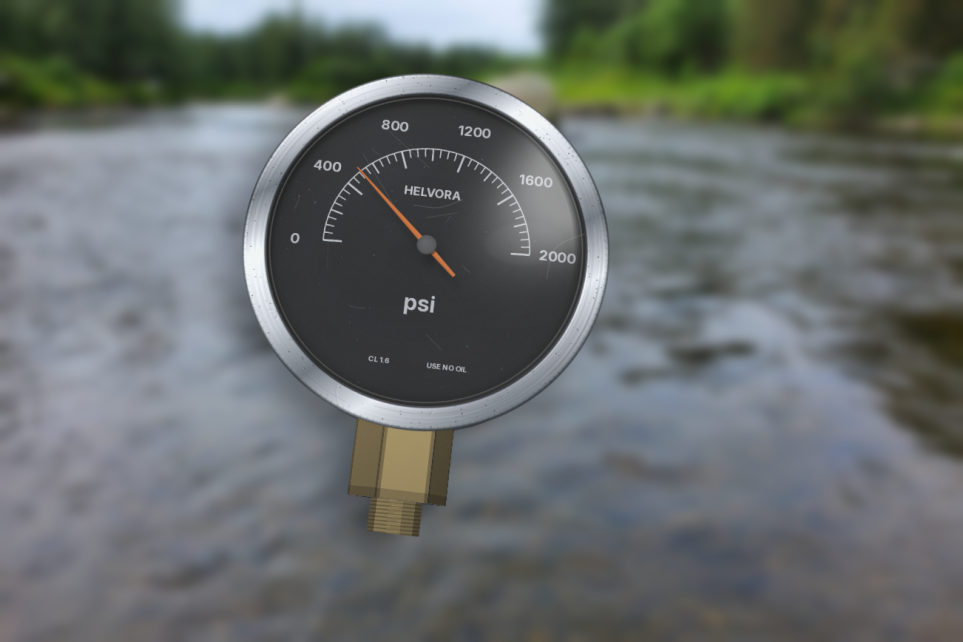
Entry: 500psi
